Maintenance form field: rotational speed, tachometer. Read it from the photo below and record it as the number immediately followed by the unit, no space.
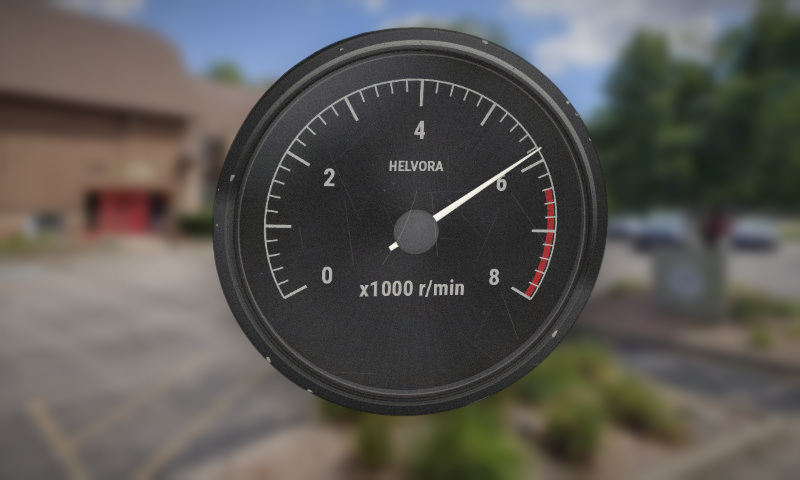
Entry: 5800rpm
